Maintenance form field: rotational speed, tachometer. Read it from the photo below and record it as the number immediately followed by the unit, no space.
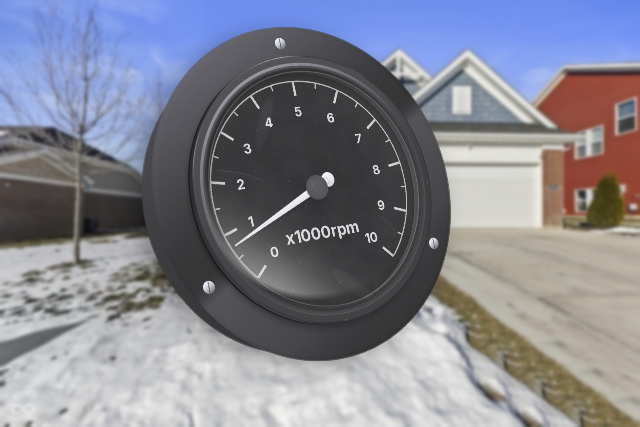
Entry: 750rpm
